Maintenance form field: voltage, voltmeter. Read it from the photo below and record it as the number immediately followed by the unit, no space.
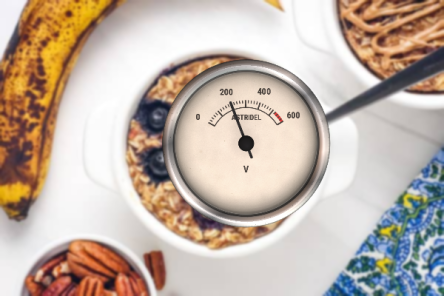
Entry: 200V
